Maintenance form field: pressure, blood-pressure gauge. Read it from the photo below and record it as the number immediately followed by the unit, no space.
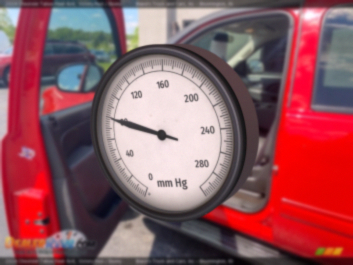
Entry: 80mmHg
